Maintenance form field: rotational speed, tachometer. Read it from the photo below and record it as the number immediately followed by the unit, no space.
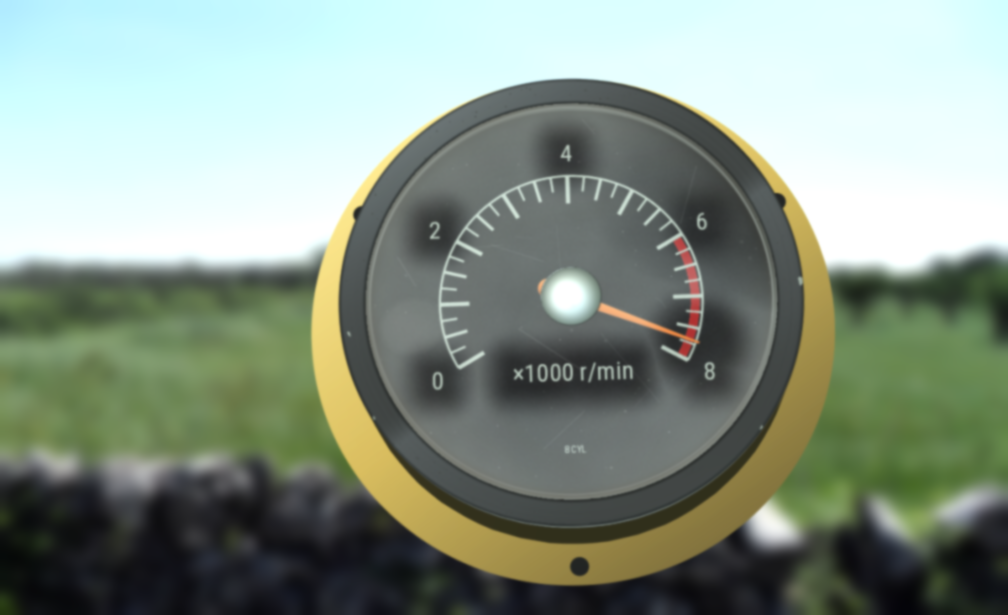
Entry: 7750rpm
